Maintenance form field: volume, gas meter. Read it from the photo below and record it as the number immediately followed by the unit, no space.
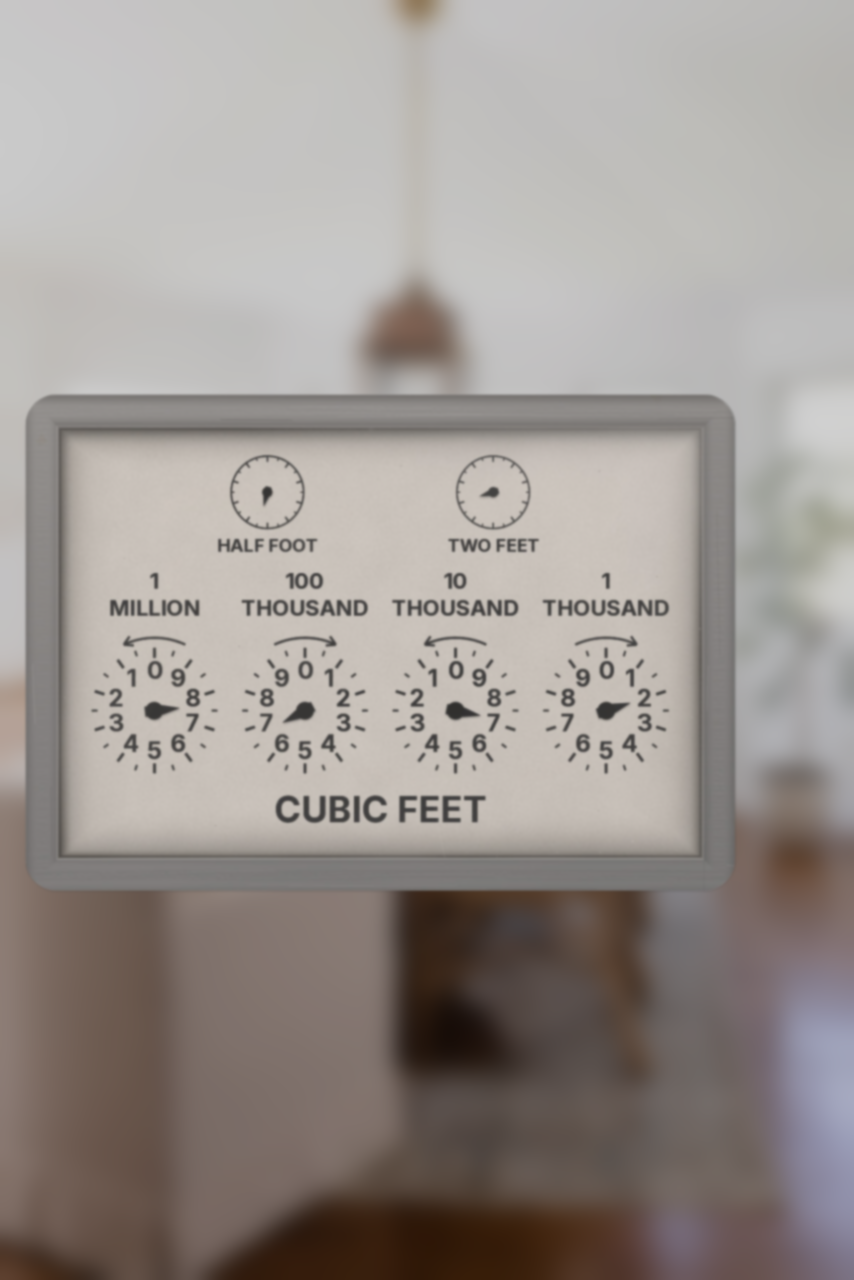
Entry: 767200ft³
